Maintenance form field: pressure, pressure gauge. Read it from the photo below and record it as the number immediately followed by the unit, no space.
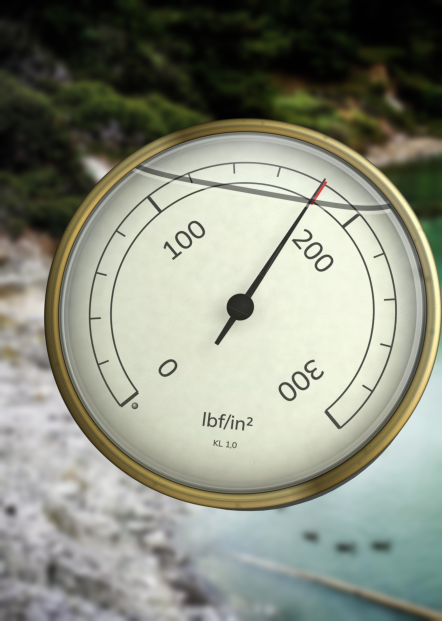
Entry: 180psi
